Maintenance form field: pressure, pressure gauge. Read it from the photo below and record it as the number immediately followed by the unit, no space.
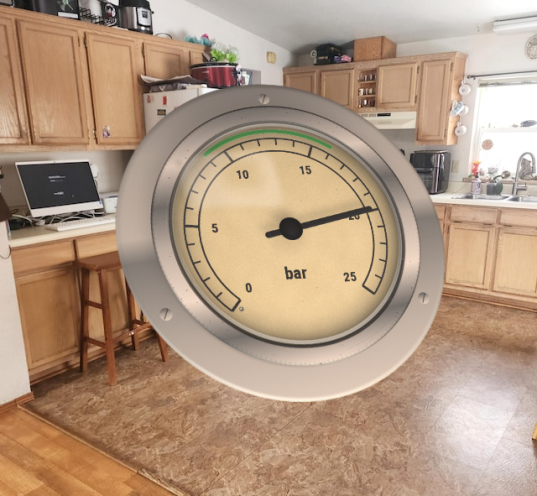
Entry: 20bar
